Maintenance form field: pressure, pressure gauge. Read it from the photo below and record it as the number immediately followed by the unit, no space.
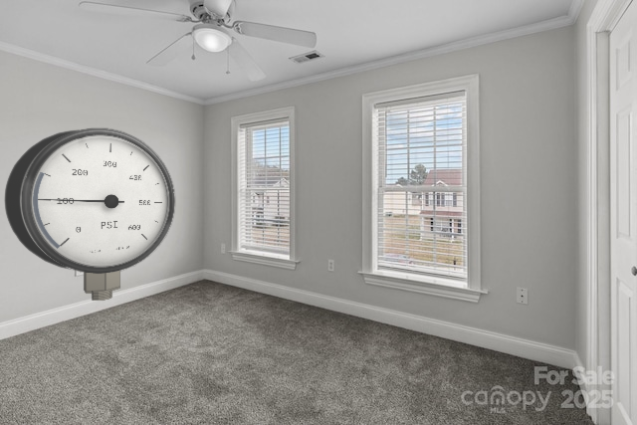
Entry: 100psi
